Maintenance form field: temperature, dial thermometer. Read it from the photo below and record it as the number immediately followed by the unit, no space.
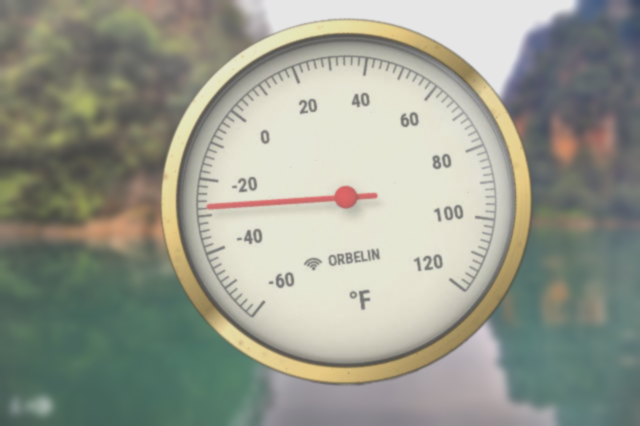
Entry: -28°F
